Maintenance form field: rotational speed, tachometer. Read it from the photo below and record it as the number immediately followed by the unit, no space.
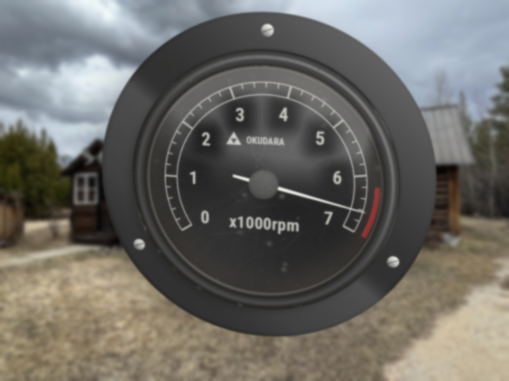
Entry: 6600rpm
